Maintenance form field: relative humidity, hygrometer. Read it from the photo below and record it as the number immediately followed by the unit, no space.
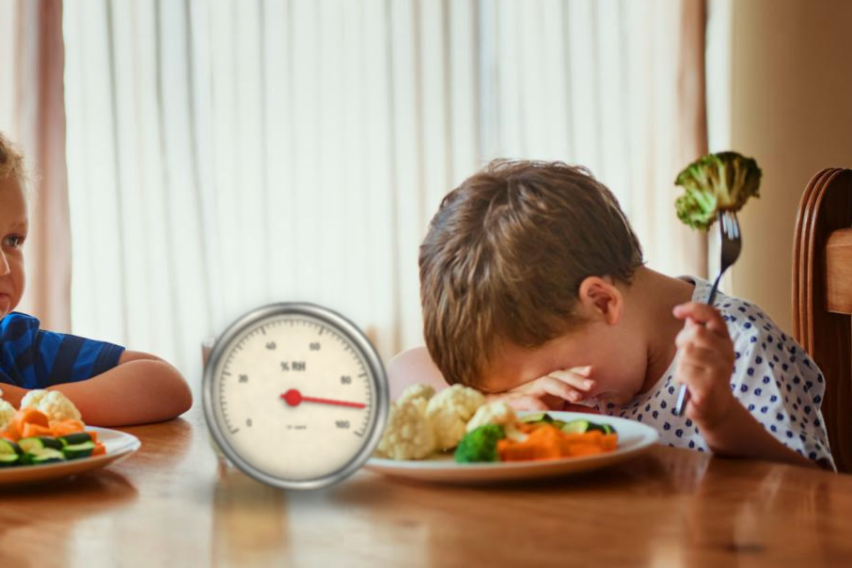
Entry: 90%
